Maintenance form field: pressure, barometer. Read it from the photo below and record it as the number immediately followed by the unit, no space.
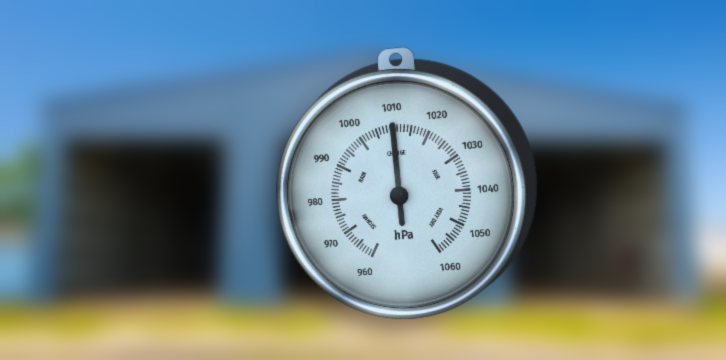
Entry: 1010hPa
